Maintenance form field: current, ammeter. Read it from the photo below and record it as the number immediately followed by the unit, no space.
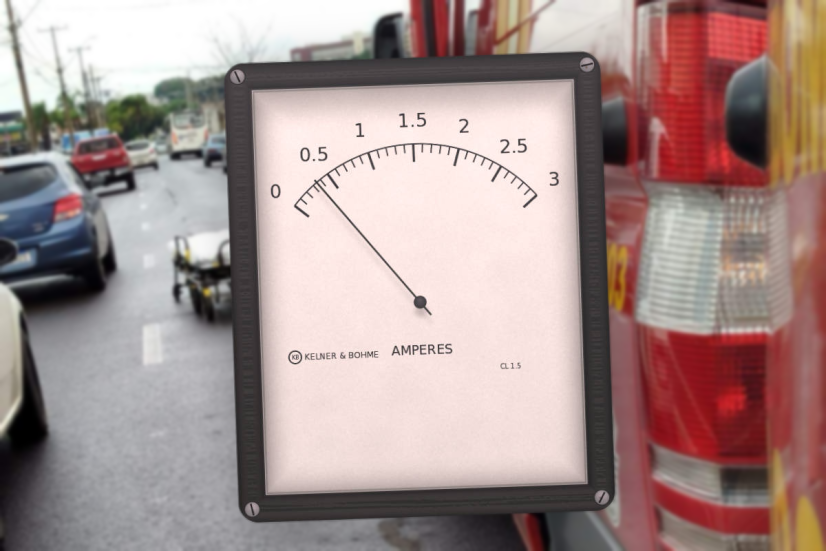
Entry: 0.35A
